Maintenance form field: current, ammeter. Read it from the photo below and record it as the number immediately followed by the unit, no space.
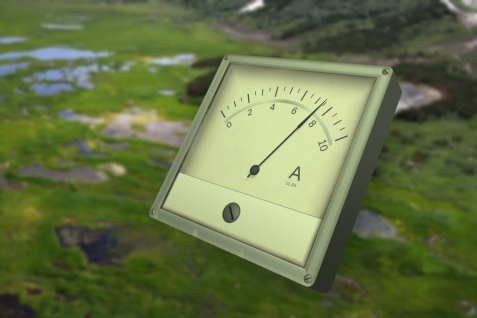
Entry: 7.5A
